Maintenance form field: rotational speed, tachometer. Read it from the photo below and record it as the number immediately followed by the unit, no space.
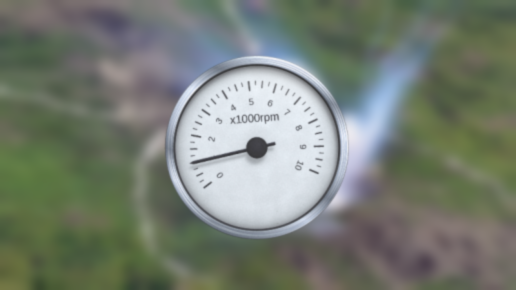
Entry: 1000rpm
